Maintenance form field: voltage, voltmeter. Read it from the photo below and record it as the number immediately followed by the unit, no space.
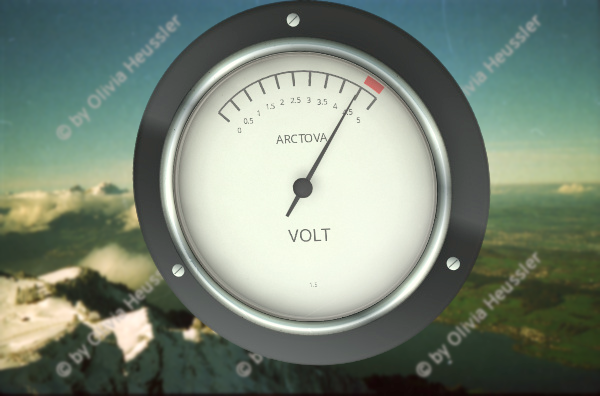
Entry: 4.5V
